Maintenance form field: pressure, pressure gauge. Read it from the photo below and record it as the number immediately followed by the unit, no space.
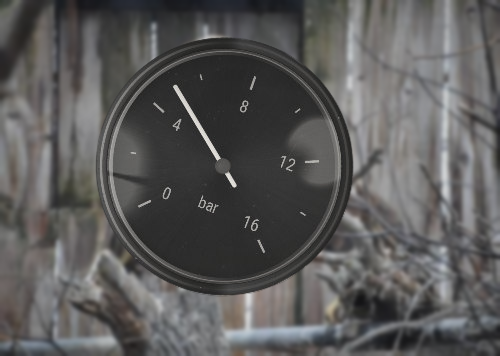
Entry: 5bar
